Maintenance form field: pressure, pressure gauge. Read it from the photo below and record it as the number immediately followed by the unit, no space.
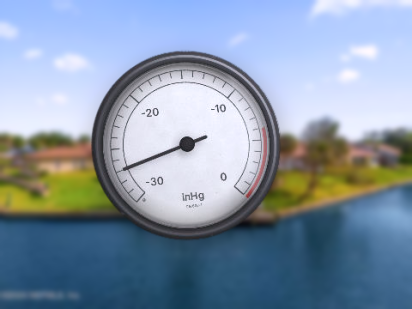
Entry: -27inHg
